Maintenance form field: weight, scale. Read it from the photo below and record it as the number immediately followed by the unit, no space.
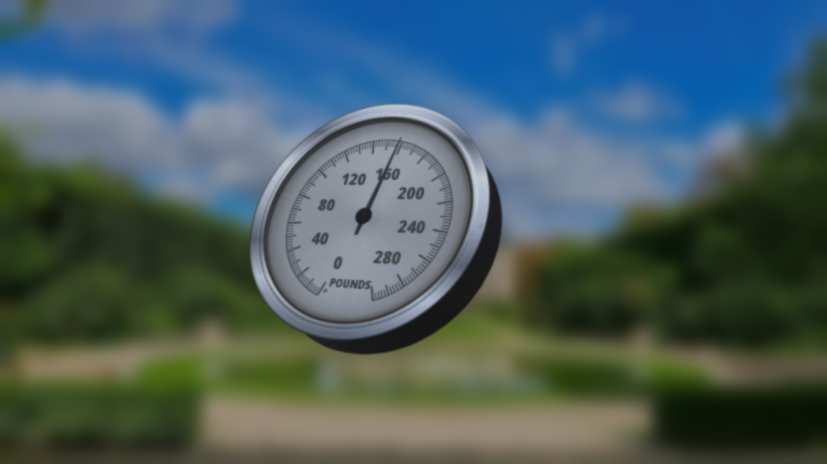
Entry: 160lb
